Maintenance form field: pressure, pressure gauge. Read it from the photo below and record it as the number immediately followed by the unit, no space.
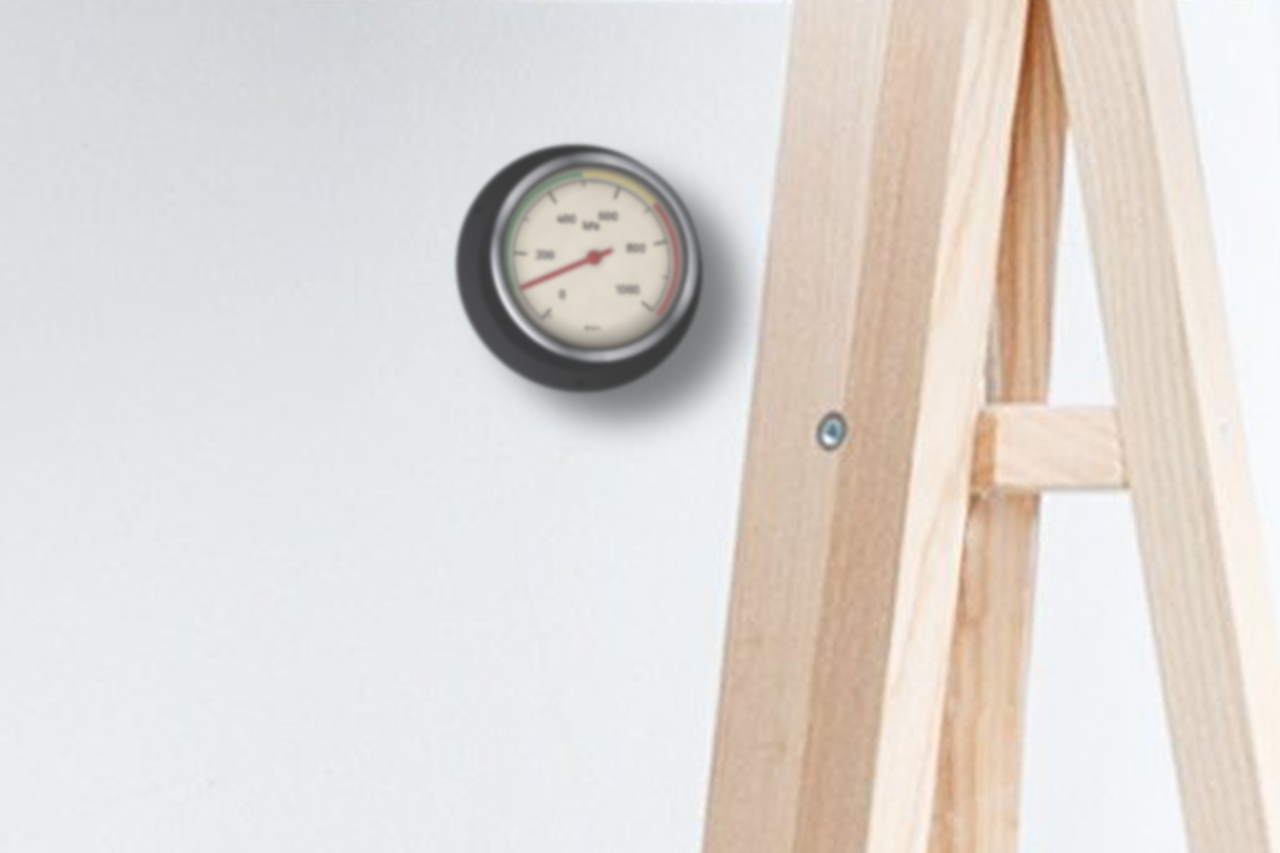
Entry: 100kPa
